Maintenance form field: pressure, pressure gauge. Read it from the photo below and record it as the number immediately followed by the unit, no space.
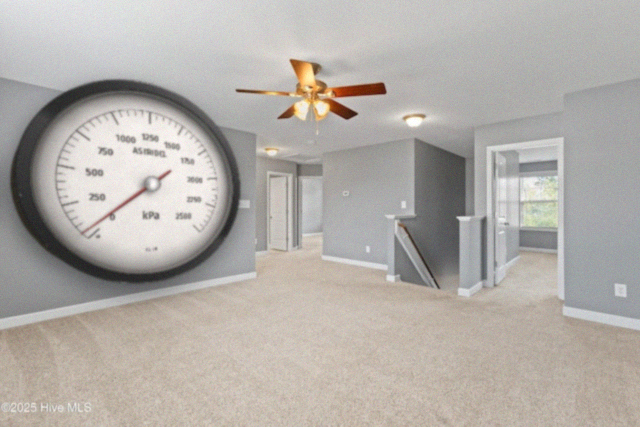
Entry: 50kPa
